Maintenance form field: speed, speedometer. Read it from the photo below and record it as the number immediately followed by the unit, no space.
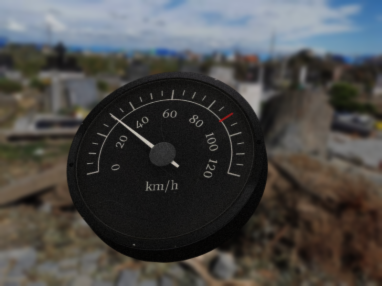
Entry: 30km/h
